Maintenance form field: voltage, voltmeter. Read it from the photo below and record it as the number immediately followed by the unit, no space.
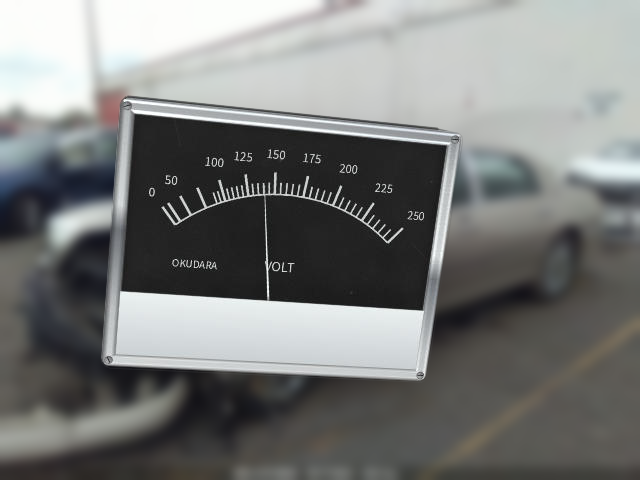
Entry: 140V
